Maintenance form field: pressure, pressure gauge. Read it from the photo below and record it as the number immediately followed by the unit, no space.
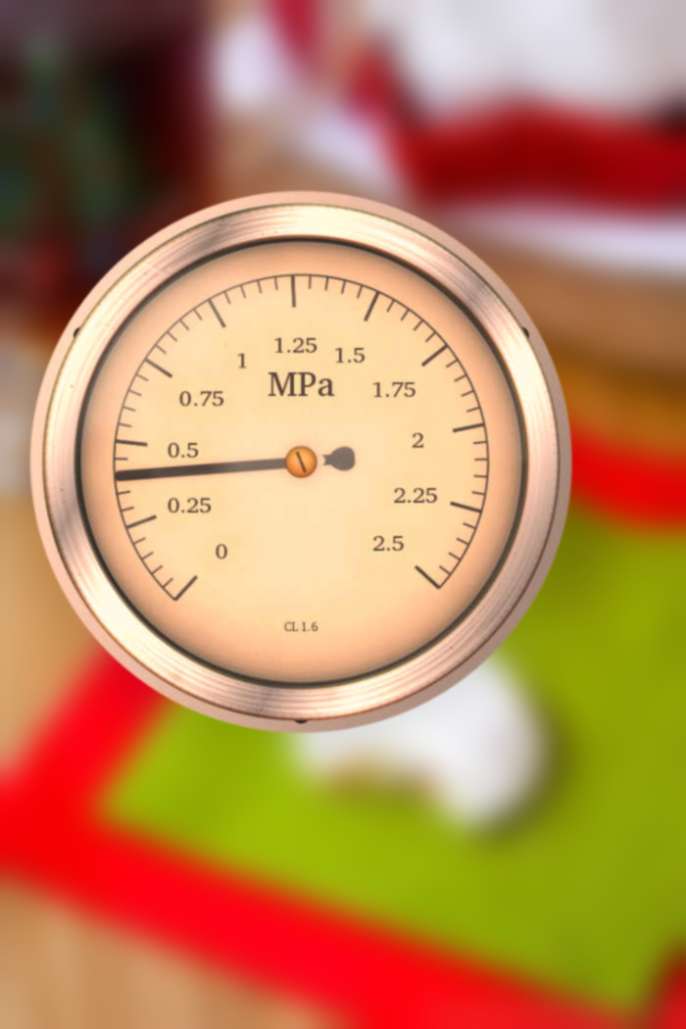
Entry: 0.4MPa
